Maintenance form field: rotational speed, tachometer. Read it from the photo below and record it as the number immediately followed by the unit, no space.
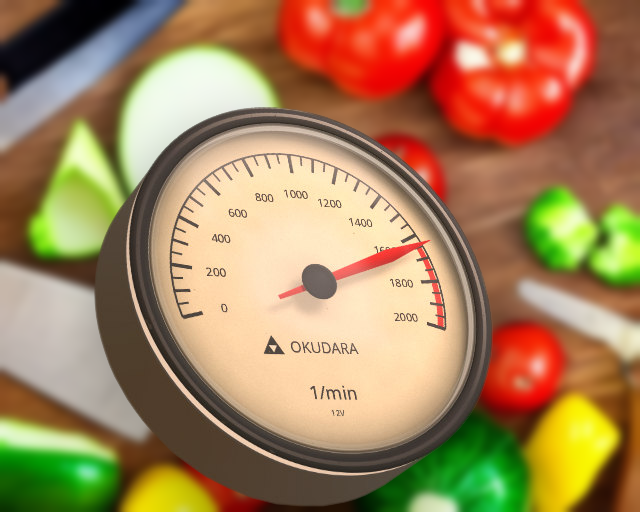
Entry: 1650rpm
